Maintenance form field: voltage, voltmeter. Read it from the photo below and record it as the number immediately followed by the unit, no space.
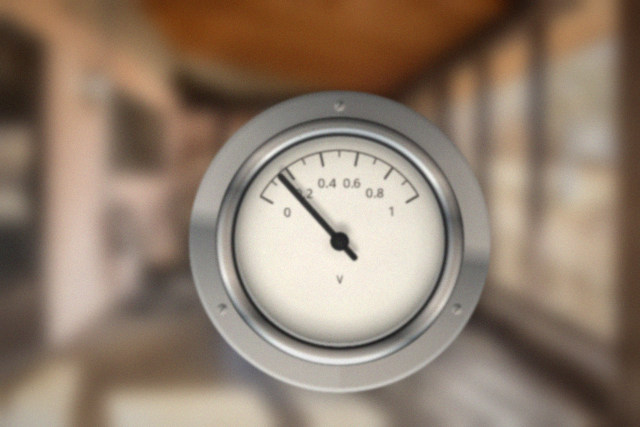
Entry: 0.15V
